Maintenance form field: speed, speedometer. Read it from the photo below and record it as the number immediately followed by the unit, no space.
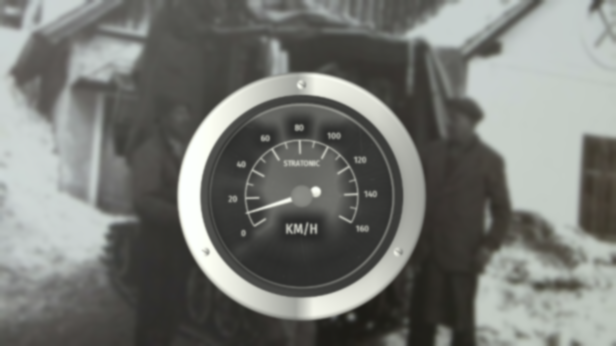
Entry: 10km/h
